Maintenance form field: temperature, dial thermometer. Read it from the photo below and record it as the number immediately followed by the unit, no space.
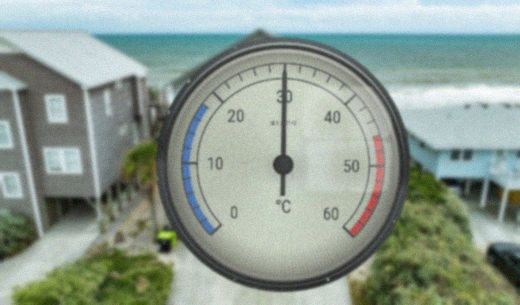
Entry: 30°C
